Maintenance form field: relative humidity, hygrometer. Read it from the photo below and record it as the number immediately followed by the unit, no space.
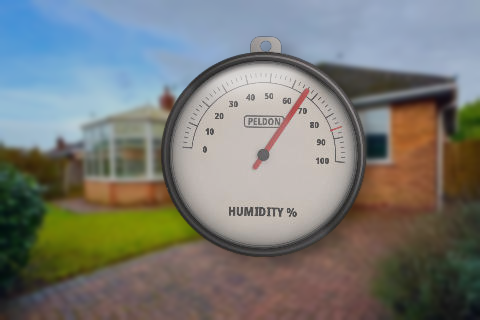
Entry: 66%
